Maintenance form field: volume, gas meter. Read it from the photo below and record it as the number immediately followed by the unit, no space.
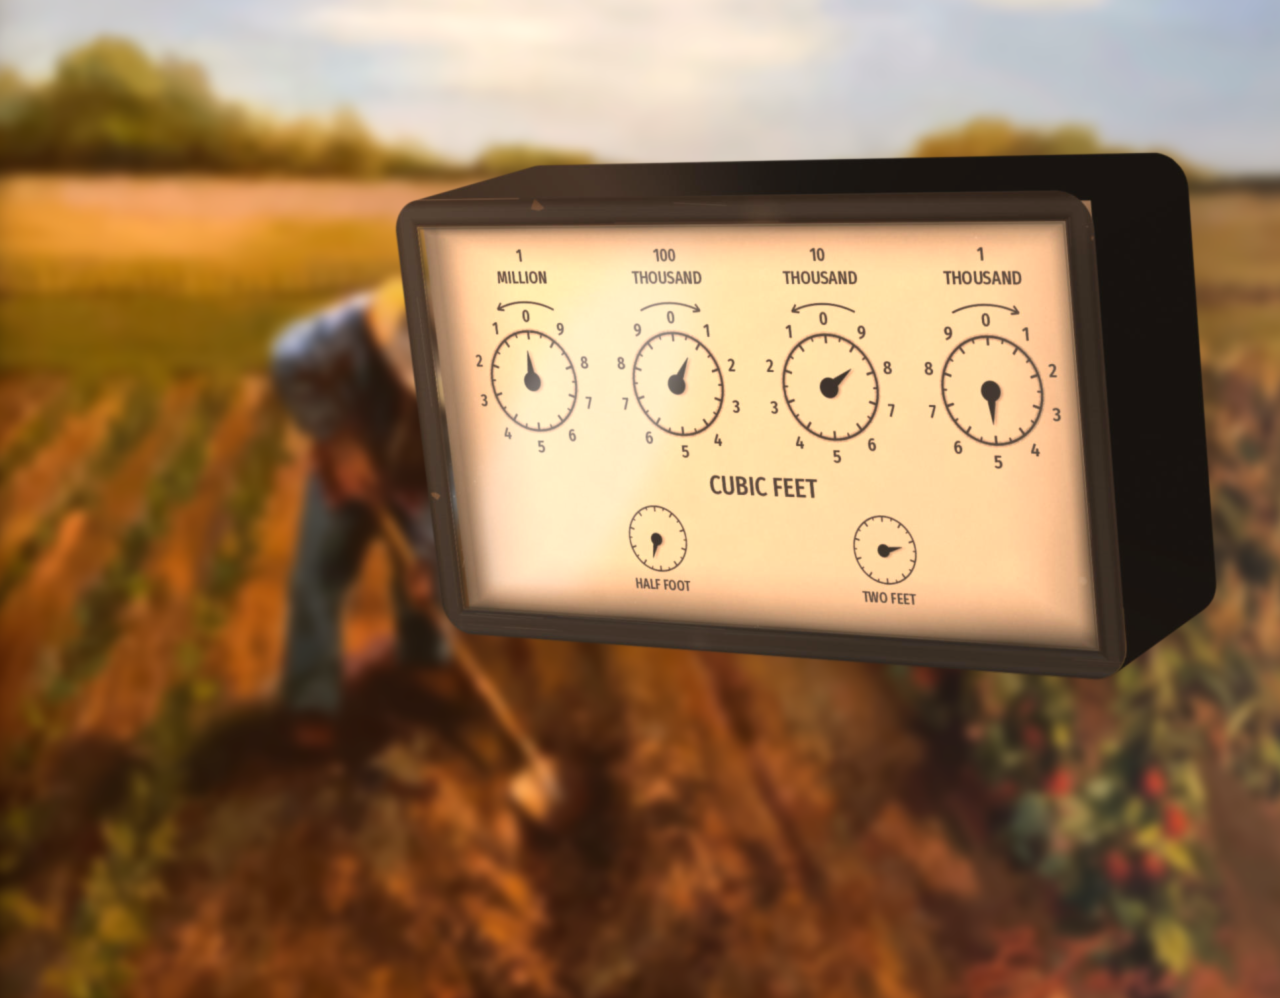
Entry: 8500ft³
